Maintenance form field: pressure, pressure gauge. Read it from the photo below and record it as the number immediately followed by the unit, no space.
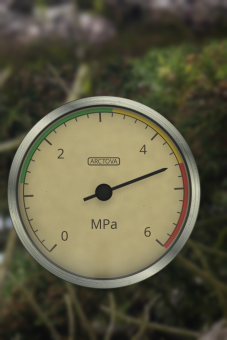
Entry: 4.6MPa
